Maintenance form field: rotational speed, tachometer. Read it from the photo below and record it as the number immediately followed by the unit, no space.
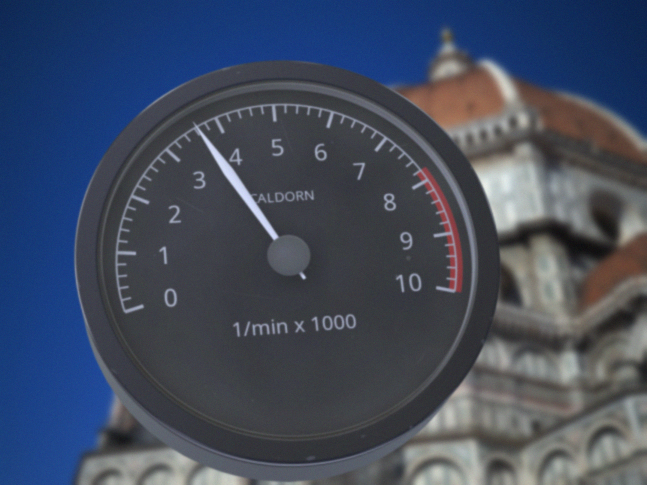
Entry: 3600rpm
